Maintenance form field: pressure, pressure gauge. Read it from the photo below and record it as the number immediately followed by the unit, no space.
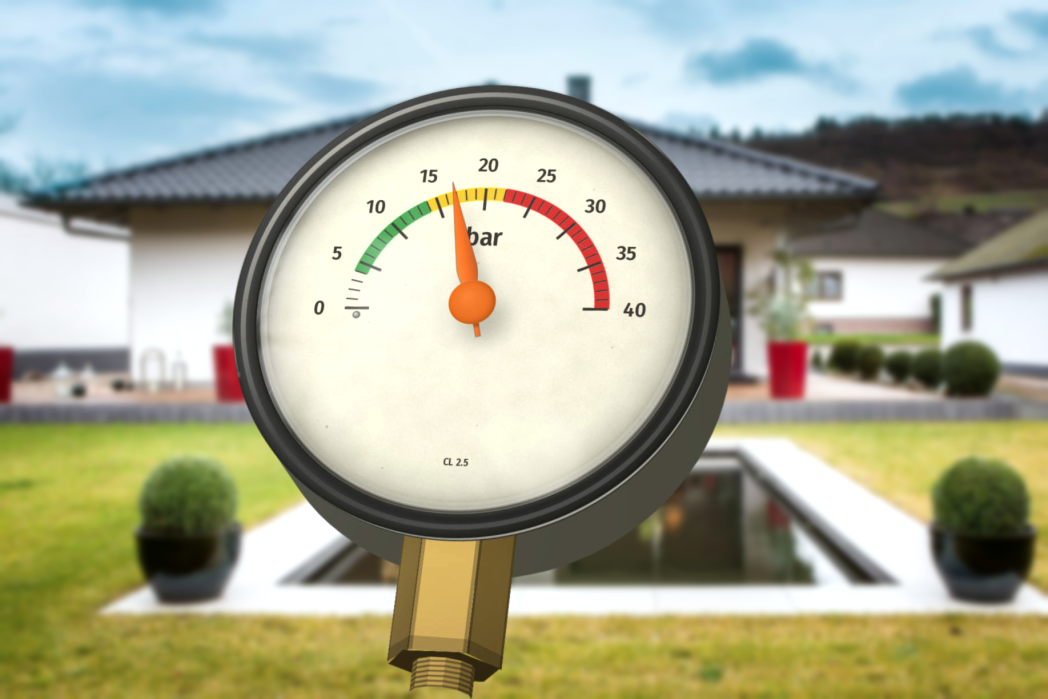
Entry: 17bar
